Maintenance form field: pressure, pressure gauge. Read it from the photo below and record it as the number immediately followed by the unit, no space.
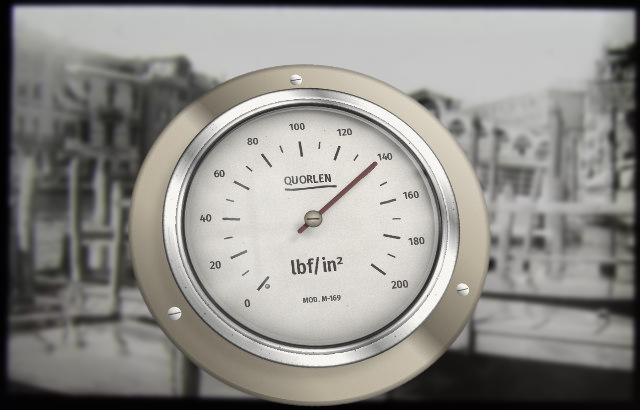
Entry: 140psi
